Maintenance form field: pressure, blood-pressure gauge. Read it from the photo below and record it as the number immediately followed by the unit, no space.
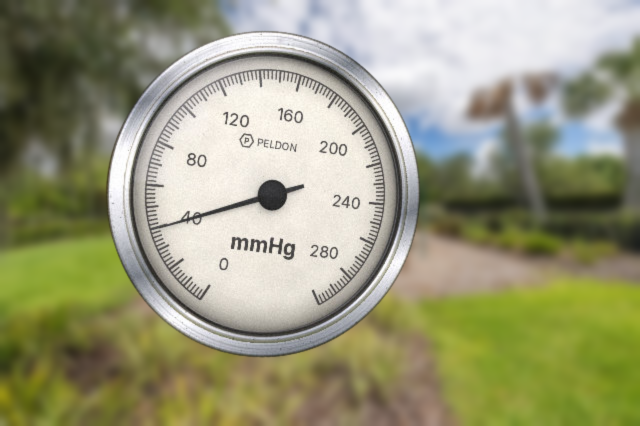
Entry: 40mmHg
